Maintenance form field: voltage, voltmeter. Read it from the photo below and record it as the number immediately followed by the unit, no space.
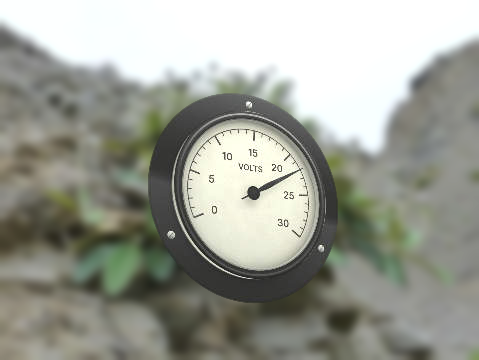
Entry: 22V
